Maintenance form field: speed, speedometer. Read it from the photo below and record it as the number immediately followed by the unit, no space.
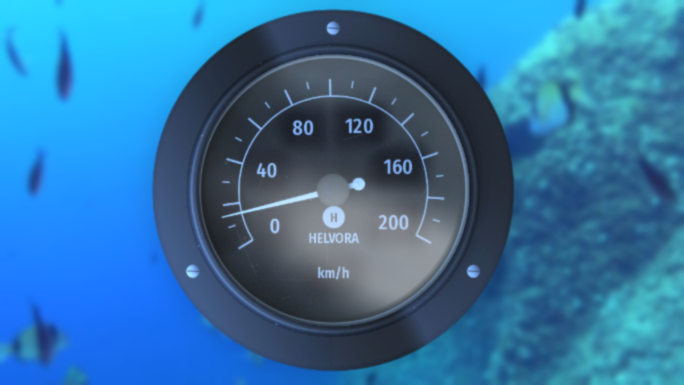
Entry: 15km/h
